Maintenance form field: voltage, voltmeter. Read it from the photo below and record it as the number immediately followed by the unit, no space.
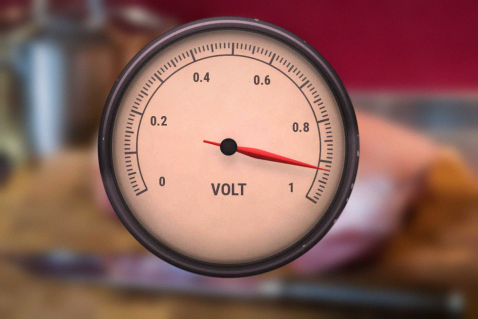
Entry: 0.92V
